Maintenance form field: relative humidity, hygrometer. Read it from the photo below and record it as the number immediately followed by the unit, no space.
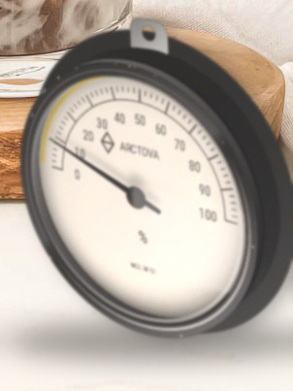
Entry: 10%
